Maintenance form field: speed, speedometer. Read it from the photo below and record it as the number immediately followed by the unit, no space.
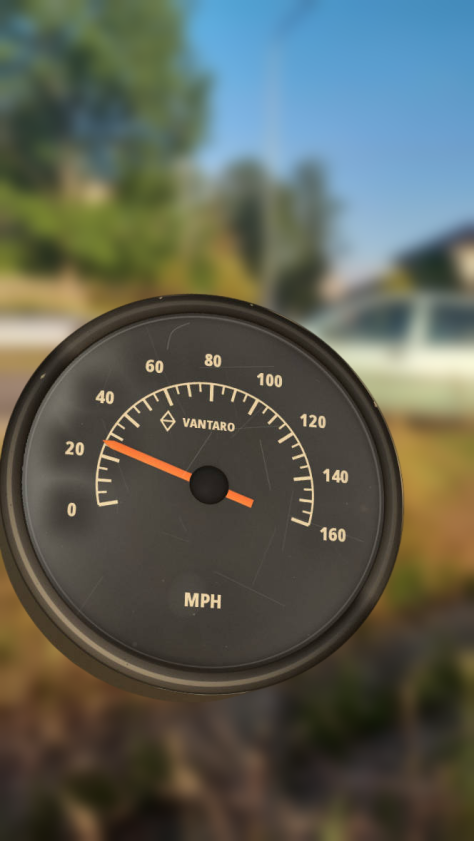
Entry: 25mph
